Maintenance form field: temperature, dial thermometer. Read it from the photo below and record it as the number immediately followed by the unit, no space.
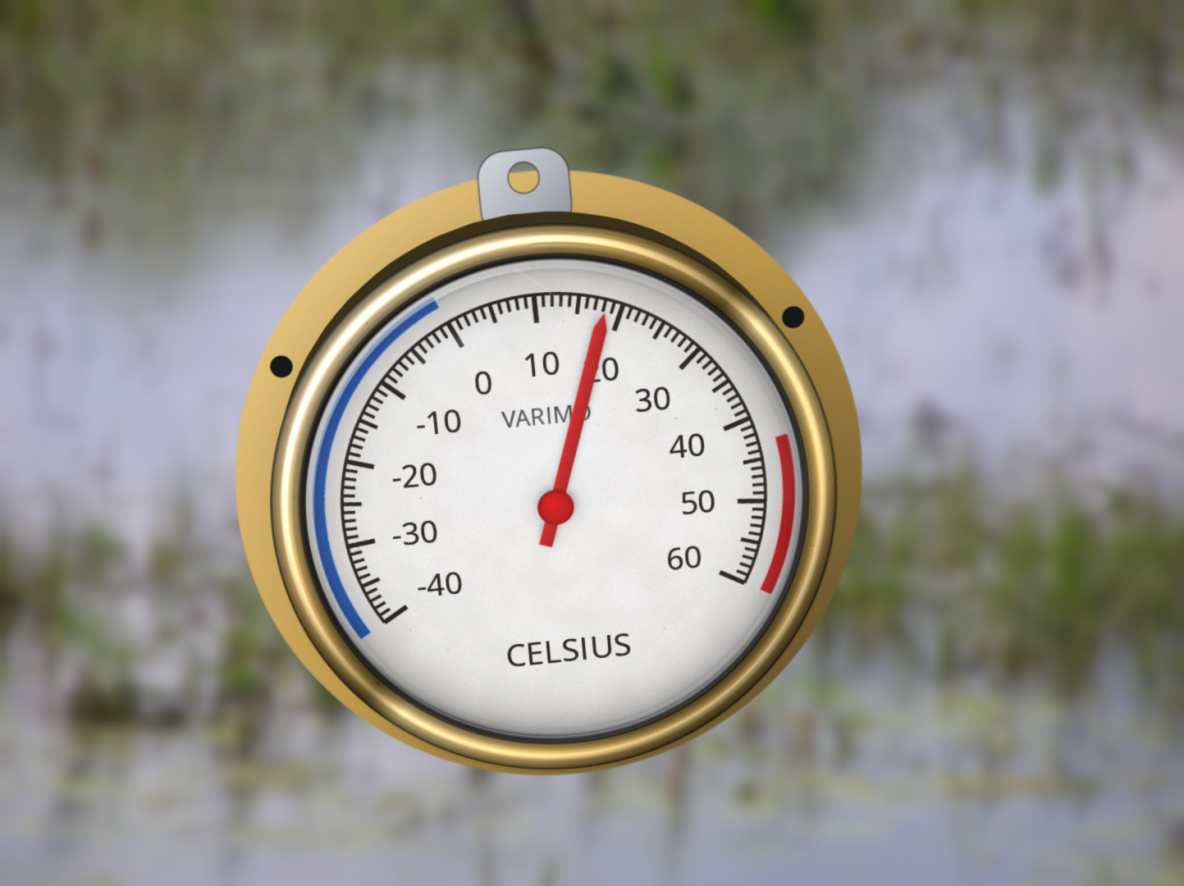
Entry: 18°C
